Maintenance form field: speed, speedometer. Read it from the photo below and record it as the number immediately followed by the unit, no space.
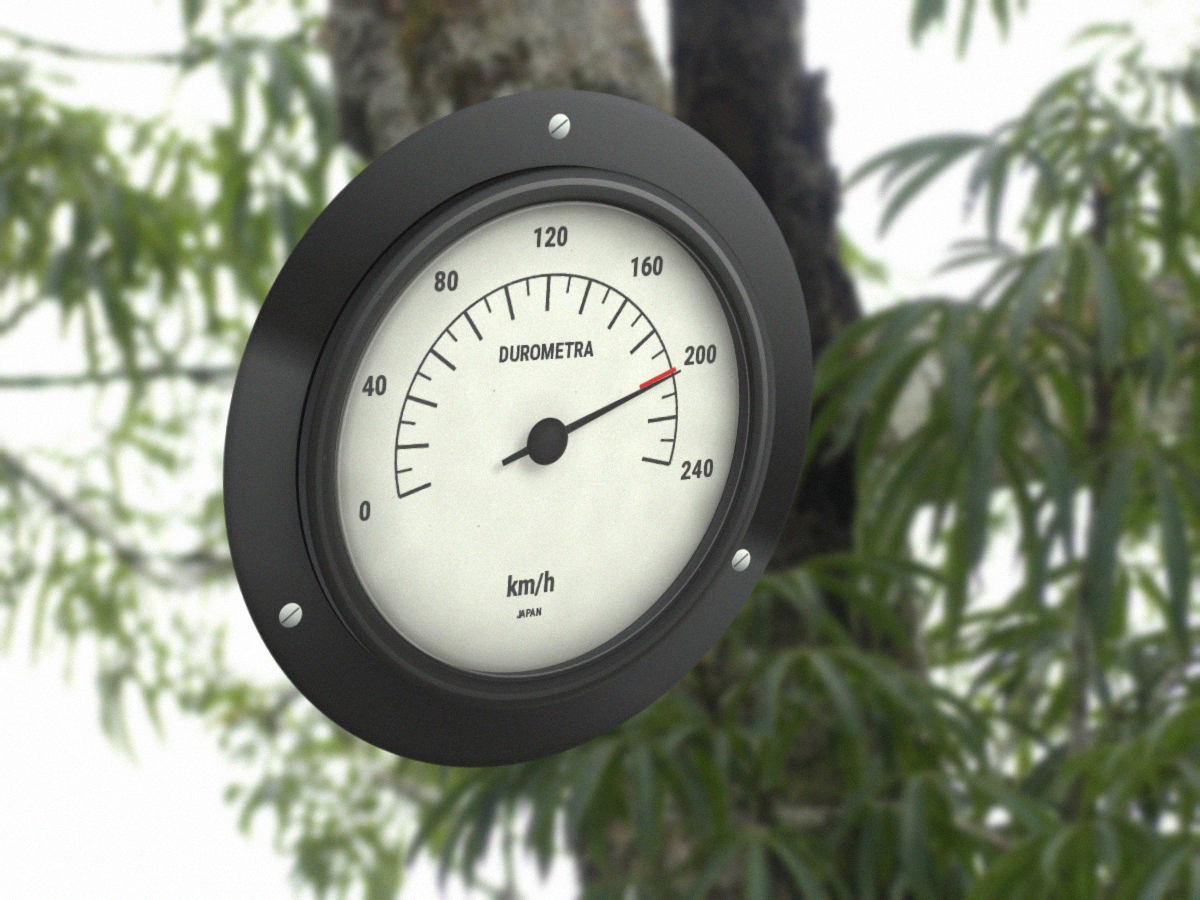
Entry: 200km/h
